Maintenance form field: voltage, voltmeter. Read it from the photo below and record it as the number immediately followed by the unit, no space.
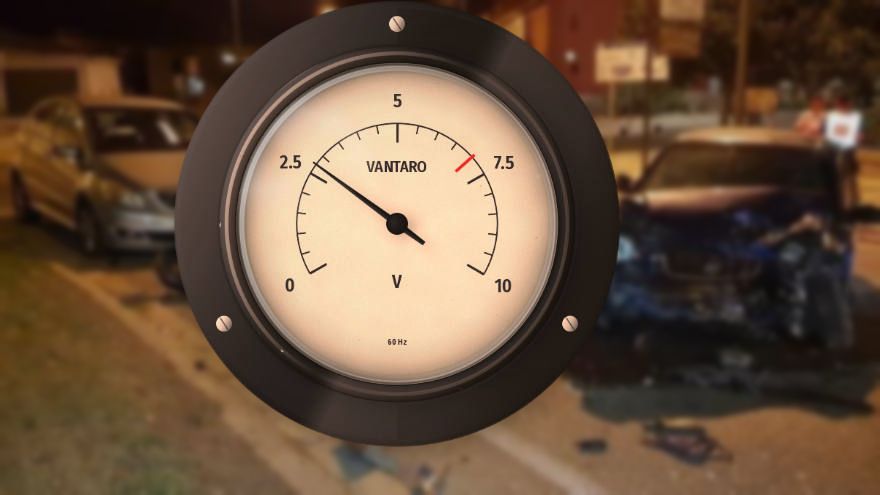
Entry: 2.75V
